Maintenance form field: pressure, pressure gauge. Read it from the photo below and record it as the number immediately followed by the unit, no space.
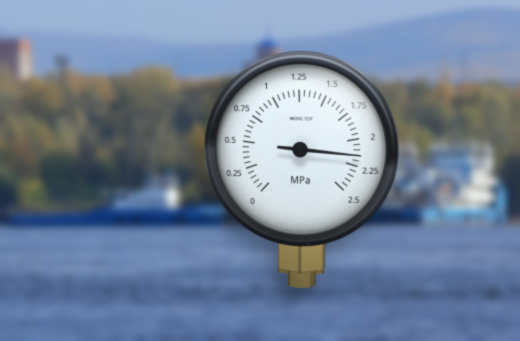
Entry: 2.15MPa
